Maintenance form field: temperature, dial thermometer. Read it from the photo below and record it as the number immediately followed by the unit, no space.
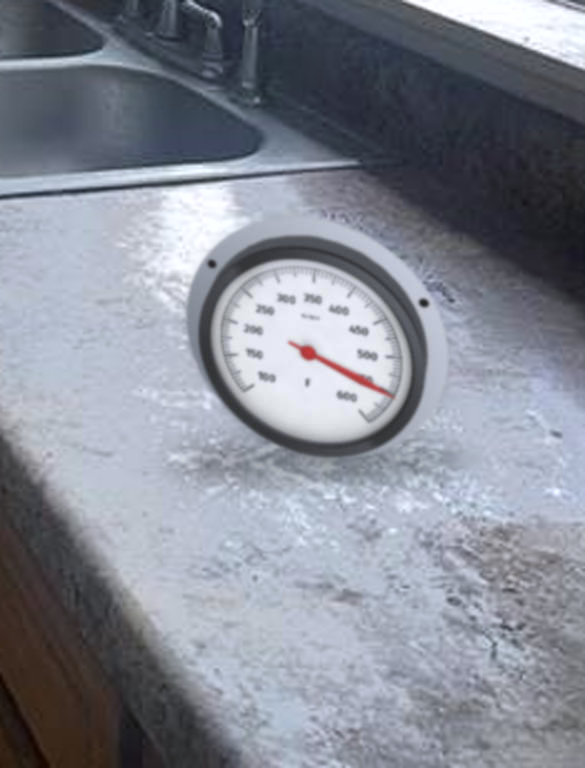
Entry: 550°F
